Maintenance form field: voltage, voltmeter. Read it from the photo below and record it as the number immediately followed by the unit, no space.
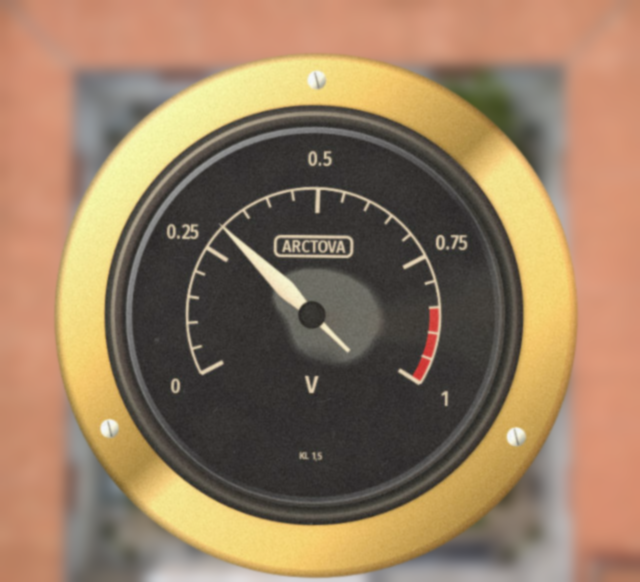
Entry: 0.3V
